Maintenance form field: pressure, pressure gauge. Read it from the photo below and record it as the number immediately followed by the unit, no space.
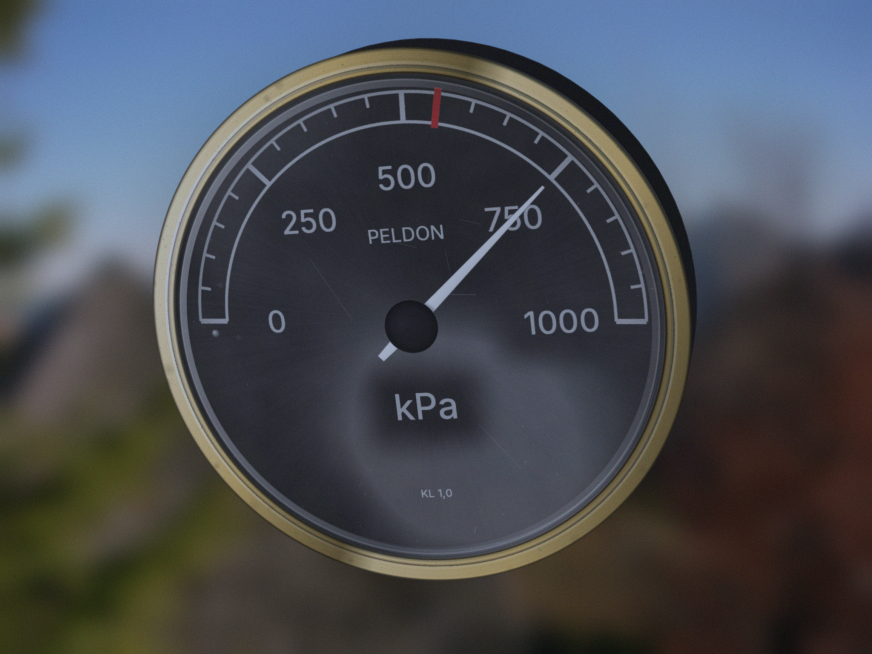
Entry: 750kPa
